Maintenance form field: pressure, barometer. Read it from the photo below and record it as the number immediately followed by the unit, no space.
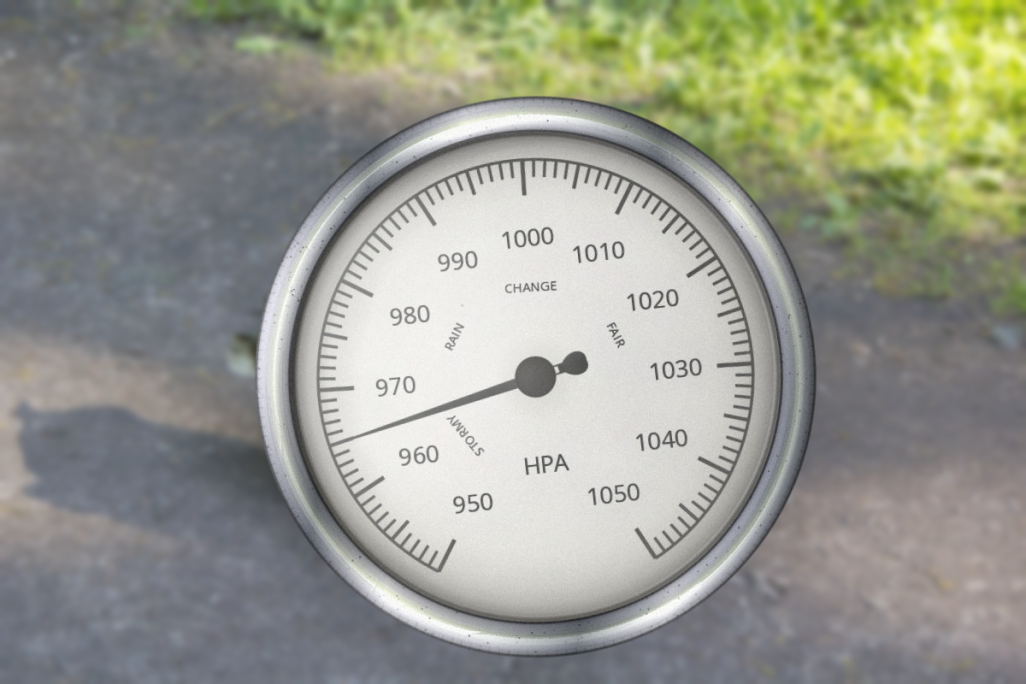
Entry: 965hPa
